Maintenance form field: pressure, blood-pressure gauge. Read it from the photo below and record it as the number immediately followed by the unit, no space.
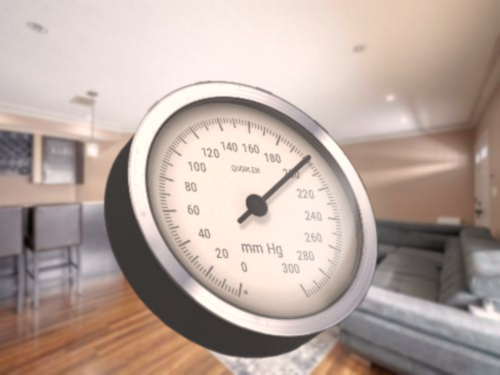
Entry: 200mmHg
